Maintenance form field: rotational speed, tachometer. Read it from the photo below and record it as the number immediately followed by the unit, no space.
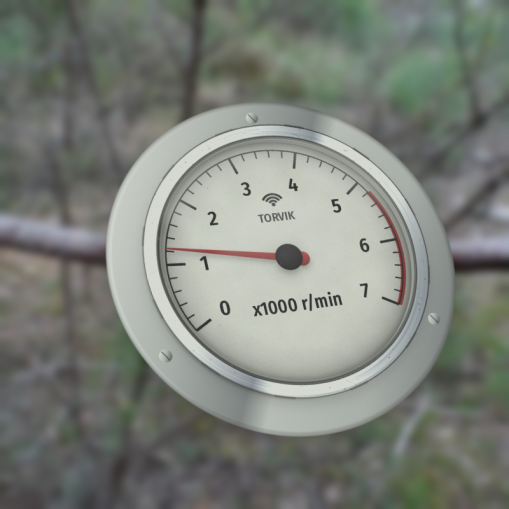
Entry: 1200rpm
